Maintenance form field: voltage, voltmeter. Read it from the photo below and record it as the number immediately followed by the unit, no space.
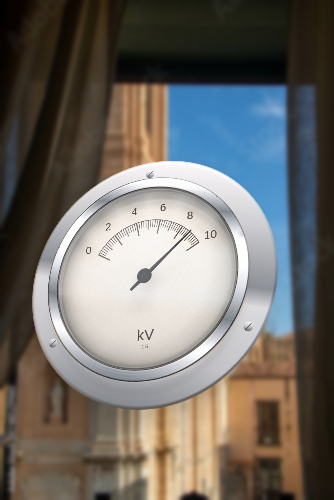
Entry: 9kV
